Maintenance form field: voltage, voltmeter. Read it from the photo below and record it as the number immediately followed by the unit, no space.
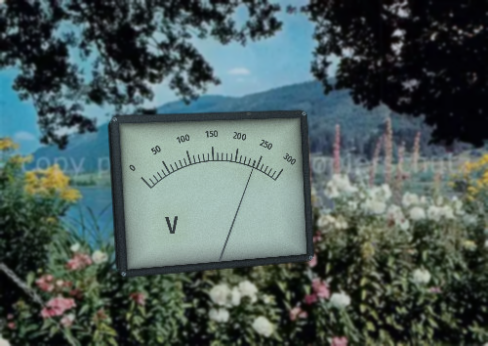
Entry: 240V
